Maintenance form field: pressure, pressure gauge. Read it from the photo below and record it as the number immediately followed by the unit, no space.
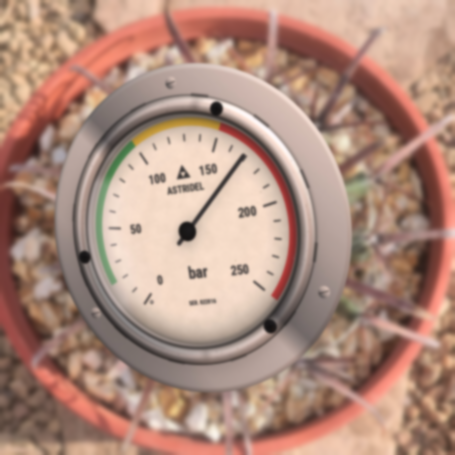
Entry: 170bar
